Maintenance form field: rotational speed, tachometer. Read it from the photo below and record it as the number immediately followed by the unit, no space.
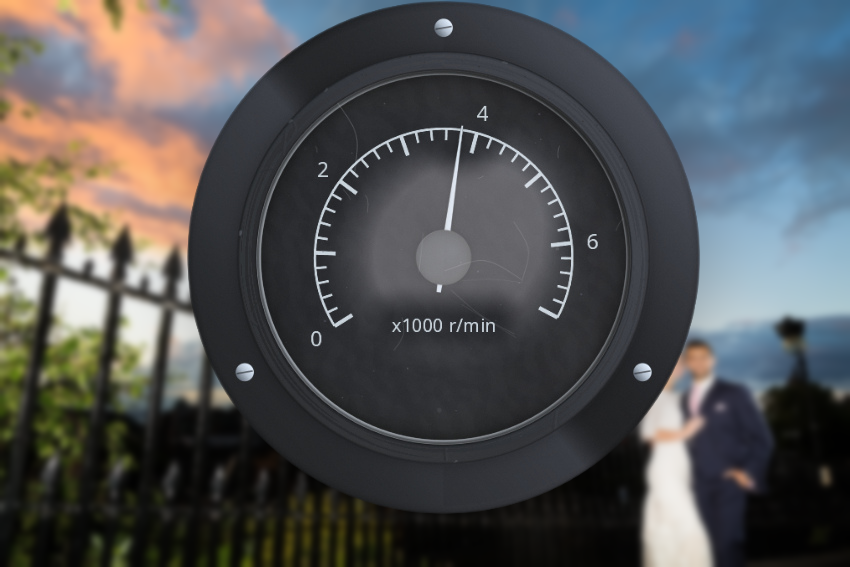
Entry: 3800rpm
